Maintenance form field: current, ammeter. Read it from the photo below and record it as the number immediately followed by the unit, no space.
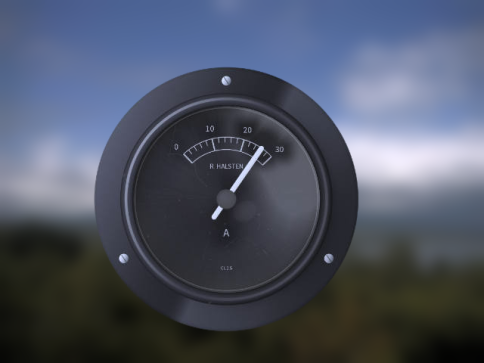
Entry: 26A
